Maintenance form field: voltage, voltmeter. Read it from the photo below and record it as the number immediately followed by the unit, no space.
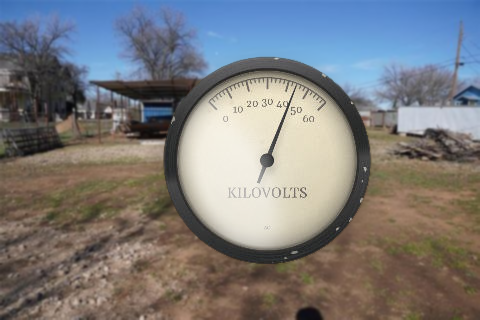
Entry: 44kV
